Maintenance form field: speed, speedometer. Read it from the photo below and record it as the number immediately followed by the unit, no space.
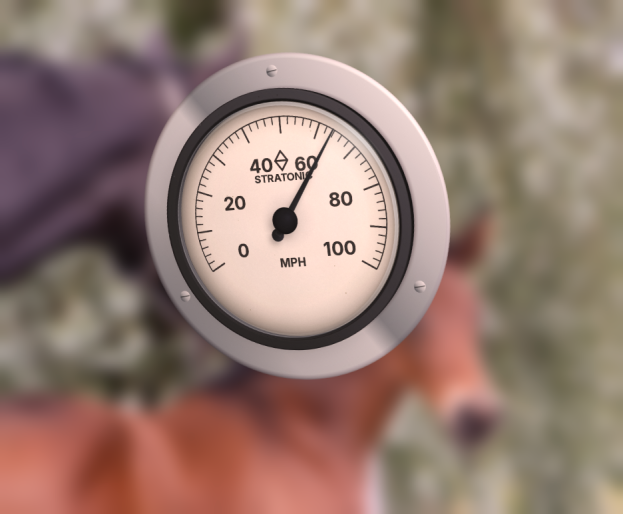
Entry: 64mph
